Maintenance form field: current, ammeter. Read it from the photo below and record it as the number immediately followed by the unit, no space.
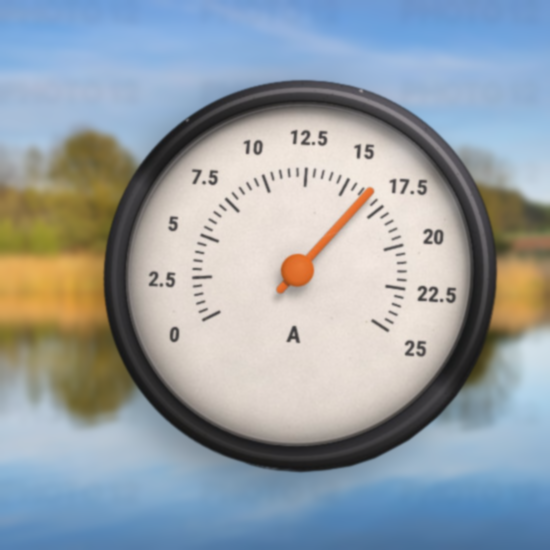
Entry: 16.5A
